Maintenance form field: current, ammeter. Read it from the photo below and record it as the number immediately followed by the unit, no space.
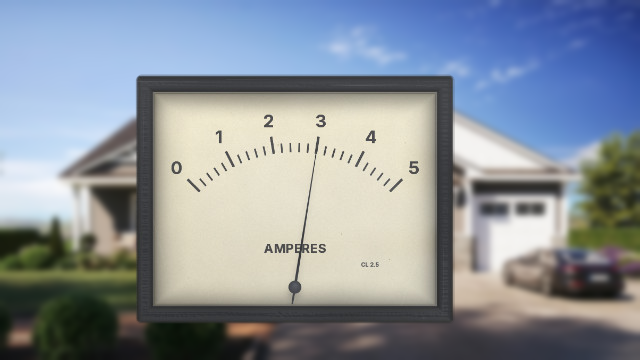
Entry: 3A
